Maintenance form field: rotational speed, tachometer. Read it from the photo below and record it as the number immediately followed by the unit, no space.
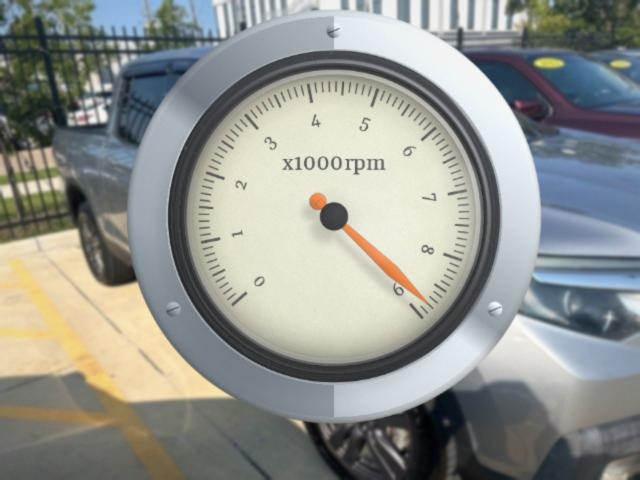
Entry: 8800rpm
